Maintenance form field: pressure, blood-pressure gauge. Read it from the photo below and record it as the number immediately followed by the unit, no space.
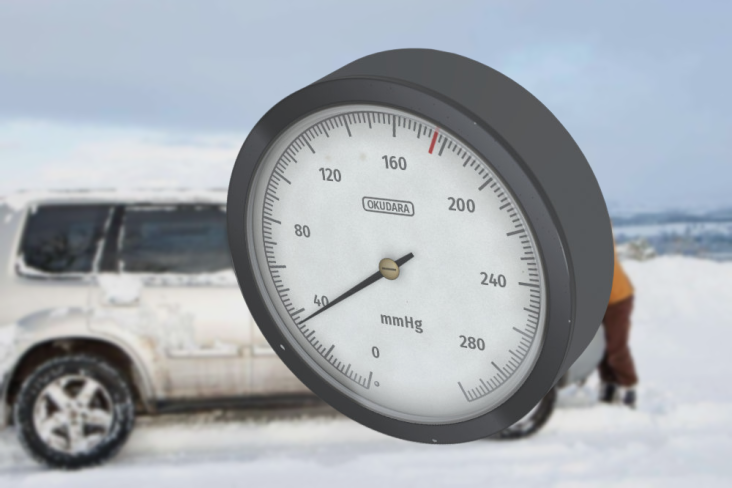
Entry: 36mmHg
